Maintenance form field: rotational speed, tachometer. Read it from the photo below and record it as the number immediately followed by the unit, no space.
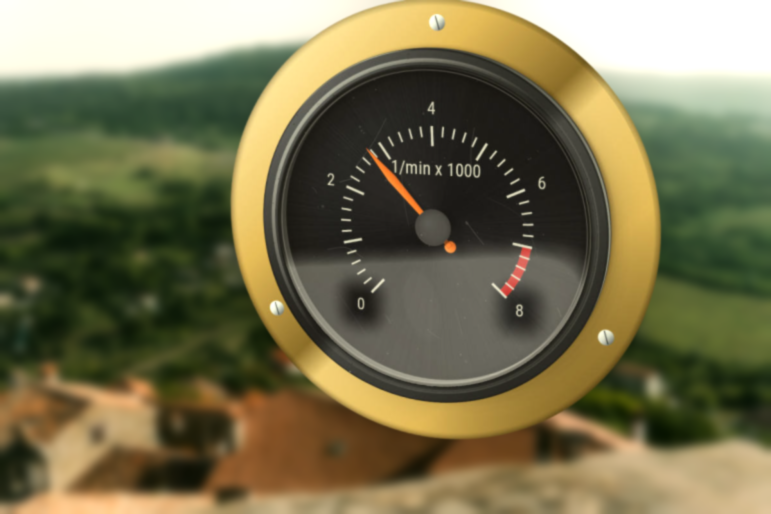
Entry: 2800rpm
